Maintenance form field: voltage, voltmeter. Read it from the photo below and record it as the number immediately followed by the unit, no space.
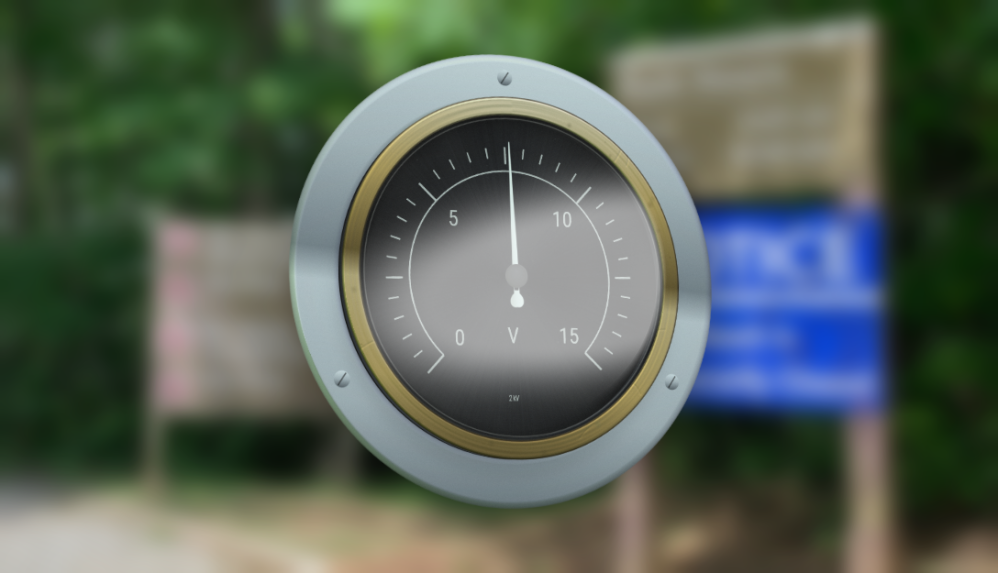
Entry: 7.5V
